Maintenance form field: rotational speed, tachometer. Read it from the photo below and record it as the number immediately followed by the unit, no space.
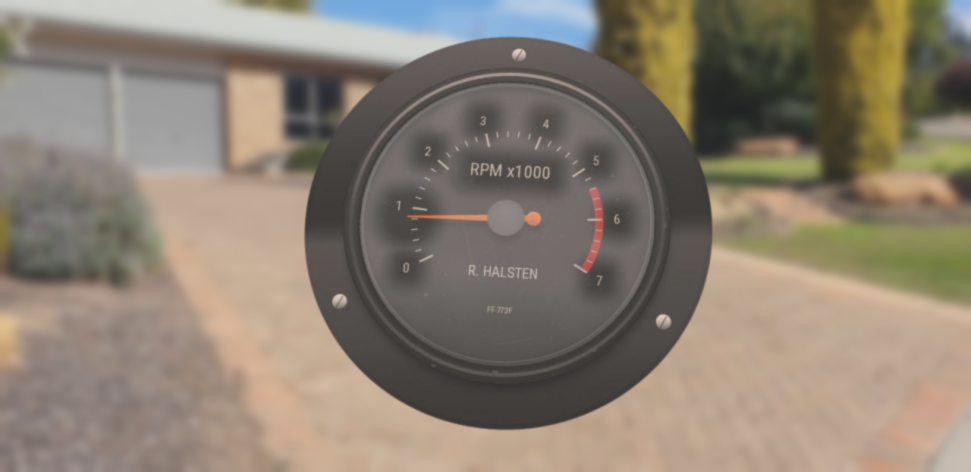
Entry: 800rpm
